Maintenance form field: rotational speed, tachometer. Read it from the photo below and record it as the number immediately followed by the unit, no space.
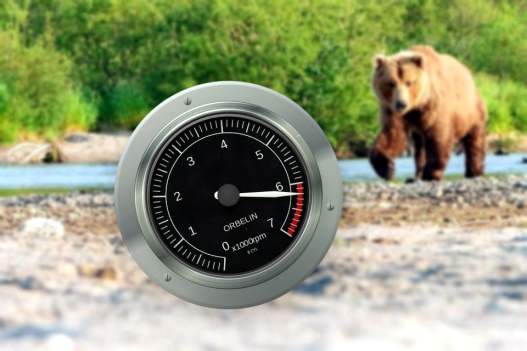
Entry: 6200rpm
